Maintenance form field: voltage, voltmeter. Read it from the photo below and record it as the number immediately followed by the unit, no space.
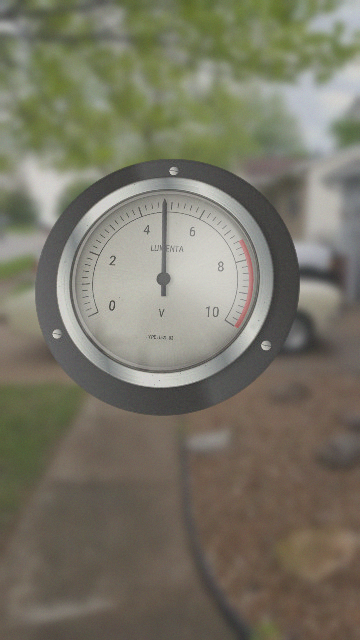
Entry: 4.8V
